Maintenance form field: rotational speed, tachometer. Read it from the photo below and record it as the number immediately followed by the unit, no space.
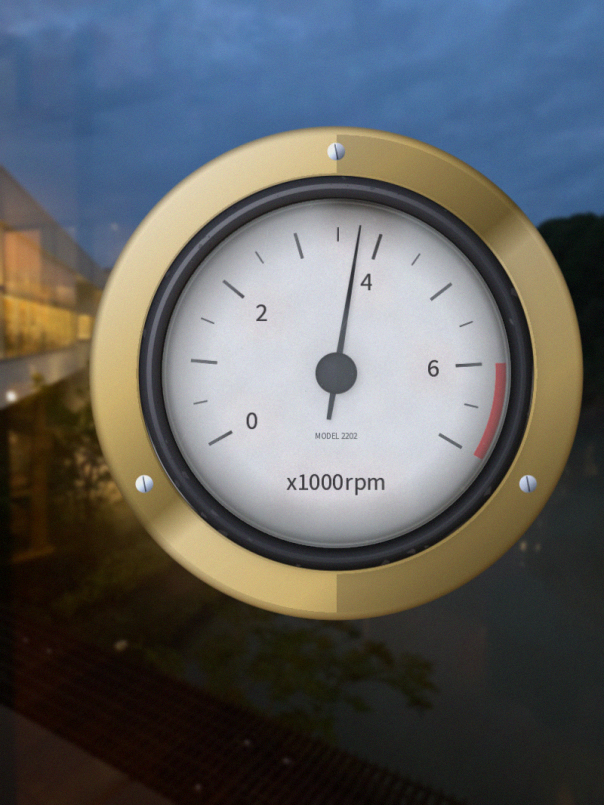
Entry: 3750rpm
